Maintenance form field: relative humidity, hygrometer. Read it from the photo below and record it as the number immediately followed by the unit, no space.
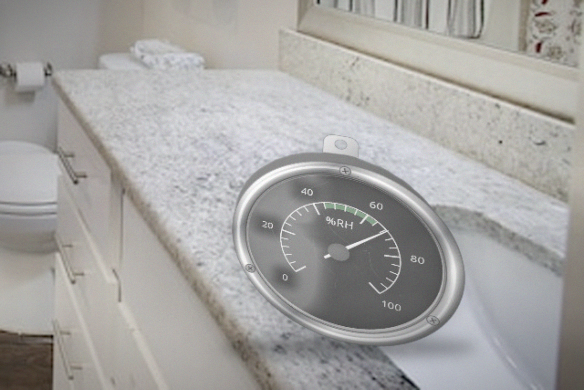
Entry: 68%
